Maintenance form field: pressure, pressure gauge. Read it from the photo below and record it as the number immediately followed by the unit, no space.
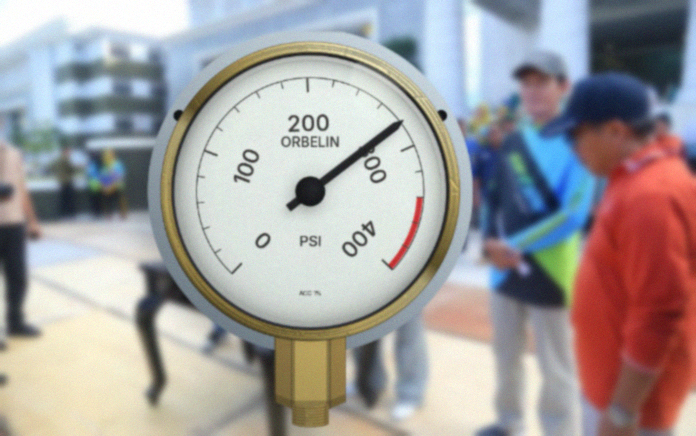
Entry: 280psi
